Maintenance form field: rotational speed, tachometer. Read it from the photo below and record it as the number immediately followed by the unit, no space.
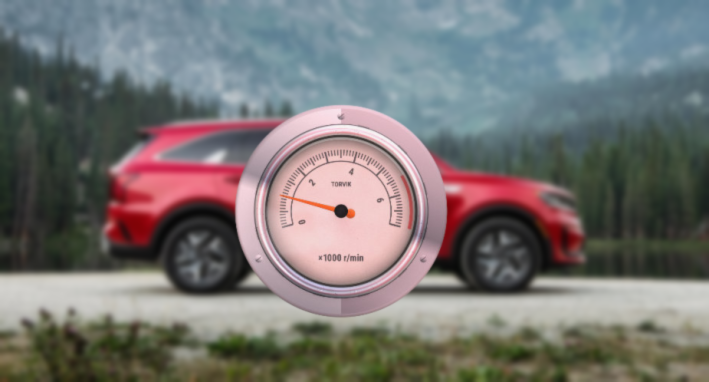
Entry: 1000rpm
